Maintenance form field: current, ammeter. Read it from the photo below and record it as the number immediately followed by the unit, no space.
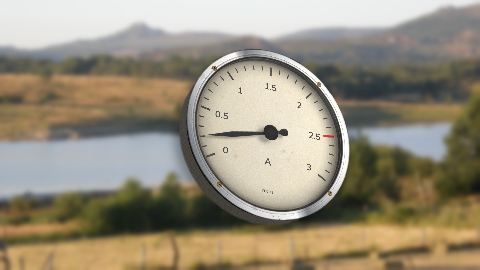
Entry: 0.2A
